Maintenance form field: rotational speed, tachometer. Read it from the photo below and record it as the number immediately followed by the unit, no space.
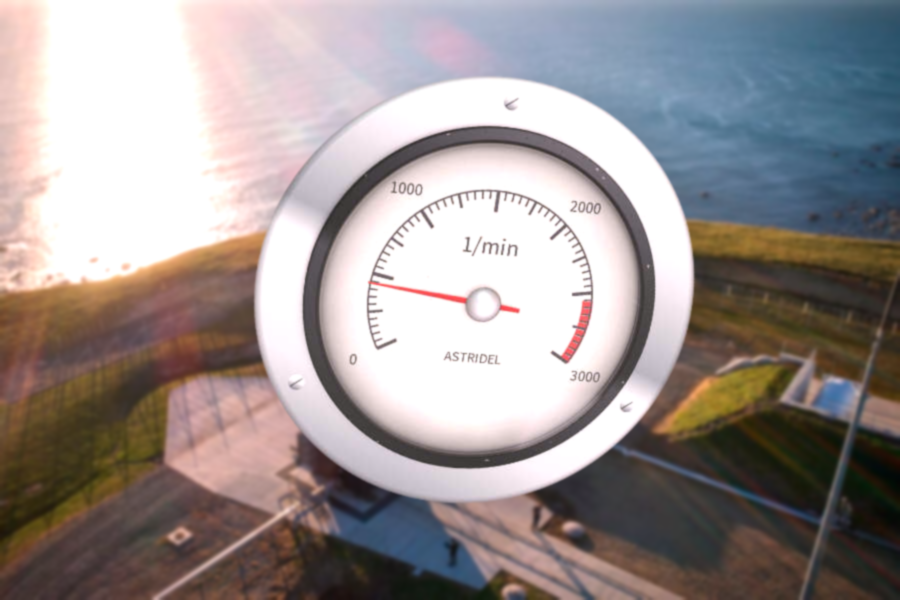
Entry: 450rpm
